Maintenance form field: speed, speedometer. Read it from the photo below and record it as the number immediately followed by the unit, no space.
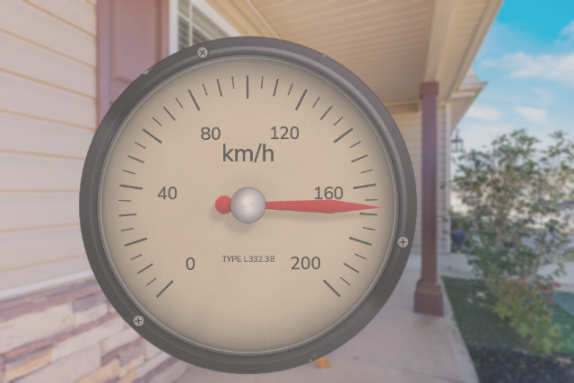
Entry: 167.5km/h
